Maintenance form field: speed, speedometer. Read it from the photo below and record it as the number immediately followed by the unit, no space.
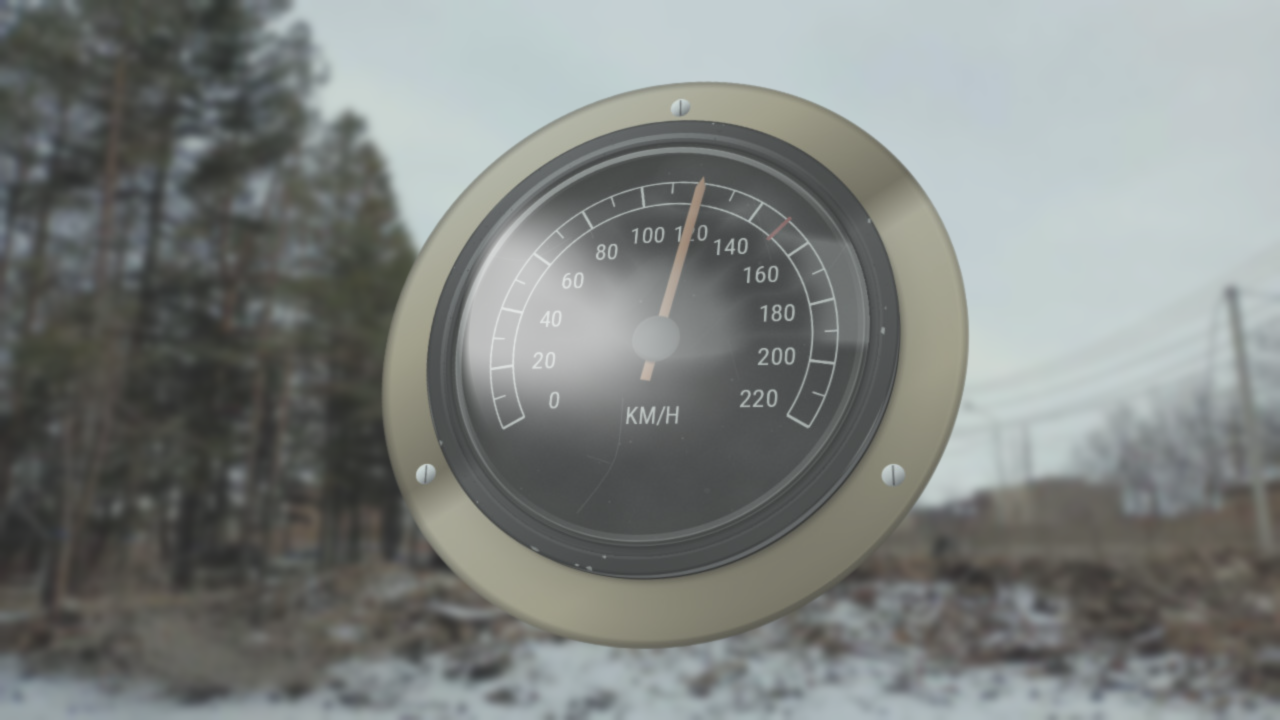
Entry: 120km/h
